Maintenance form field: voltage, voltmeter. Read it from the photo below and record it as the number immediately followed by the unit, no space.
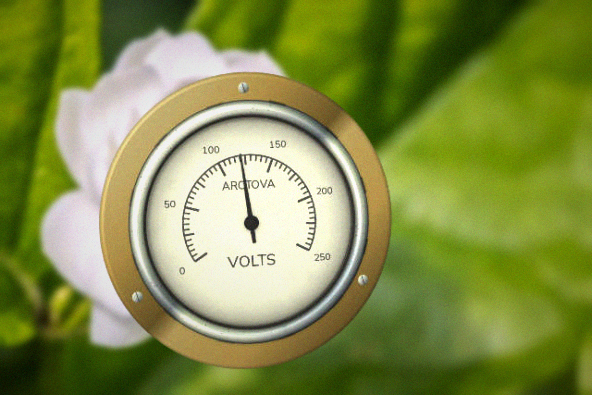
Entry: 120V
